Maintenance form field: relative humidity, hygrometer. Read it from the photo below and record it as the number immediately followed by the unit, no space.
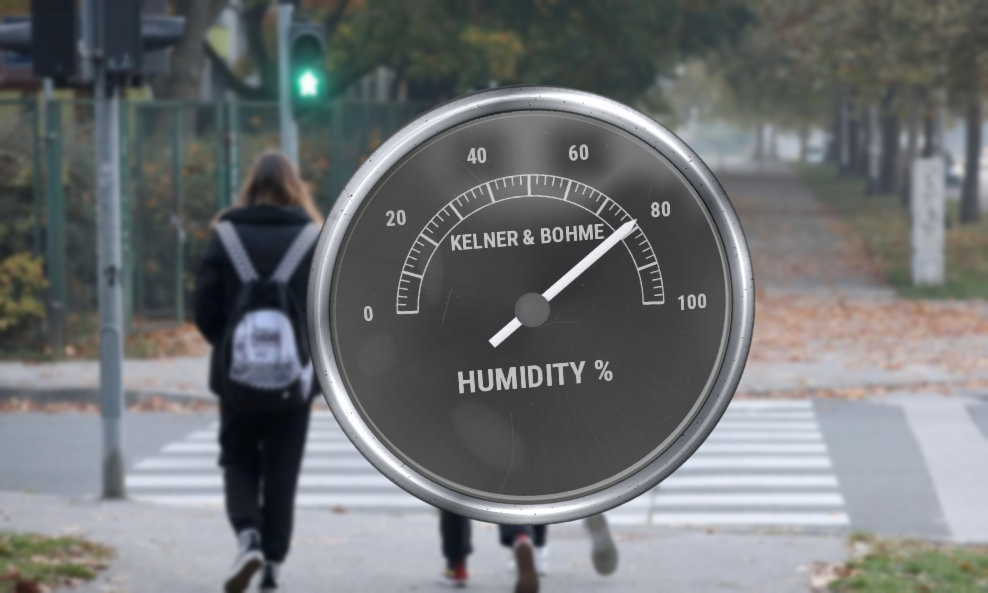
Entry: 78%
